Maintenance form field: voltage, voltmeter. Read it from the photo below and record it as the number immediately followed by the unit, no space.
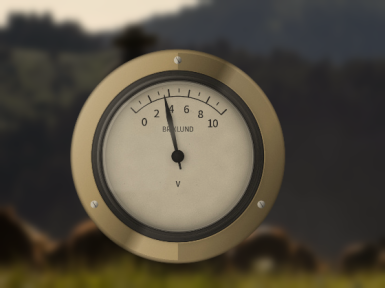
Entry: 3.5V
